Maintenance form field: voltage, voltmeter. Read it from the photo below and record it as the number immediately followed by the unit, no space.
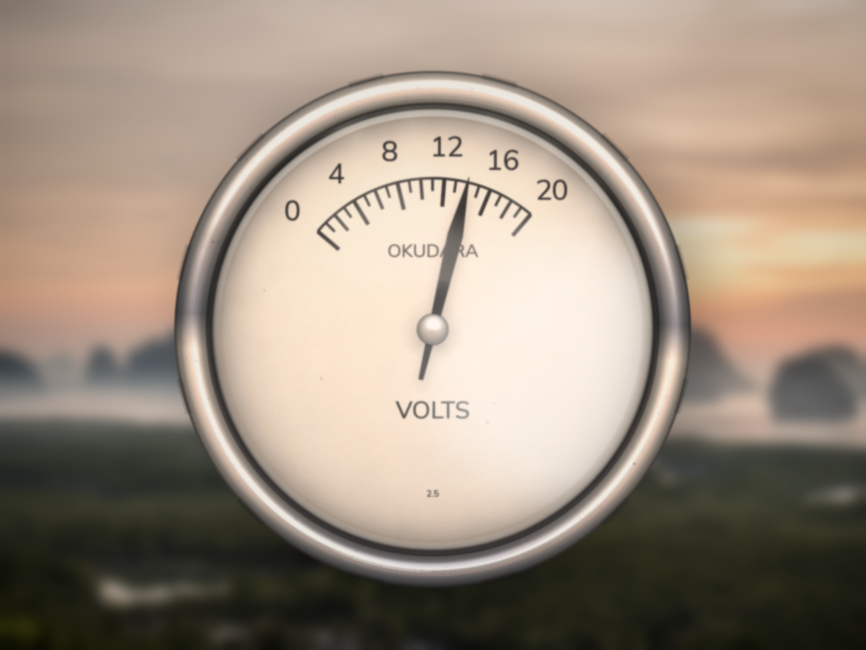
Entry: 14V
